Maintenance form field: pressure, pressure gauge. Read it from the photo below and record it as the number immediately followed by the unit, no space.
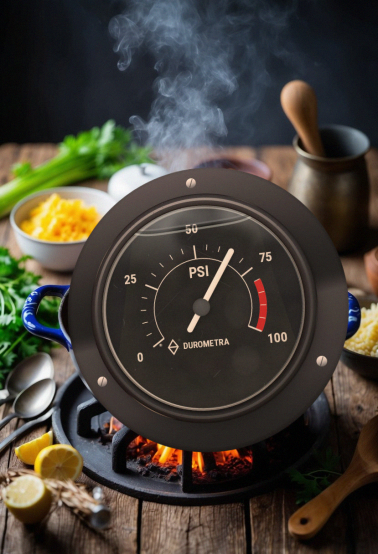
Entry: 65psi
